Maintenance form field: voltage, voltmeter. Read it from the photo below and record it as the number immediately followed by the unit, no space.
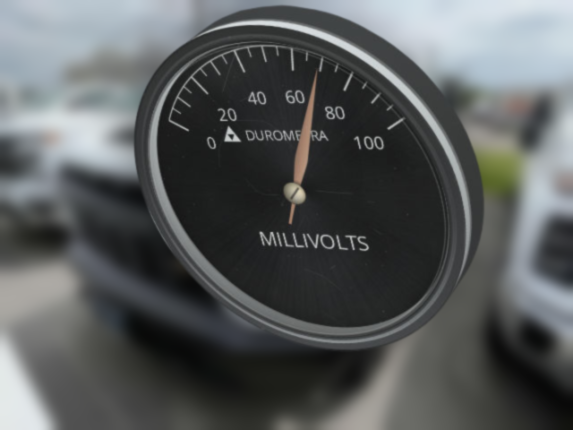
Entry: 70mV
